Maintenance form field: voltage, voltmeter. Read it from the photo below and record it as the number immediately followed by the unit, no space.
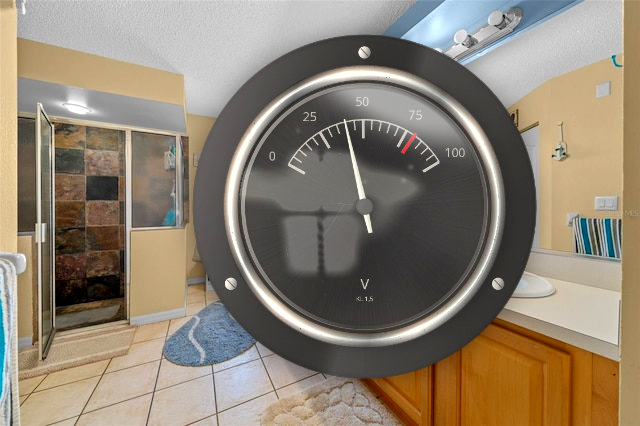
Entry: 40V
